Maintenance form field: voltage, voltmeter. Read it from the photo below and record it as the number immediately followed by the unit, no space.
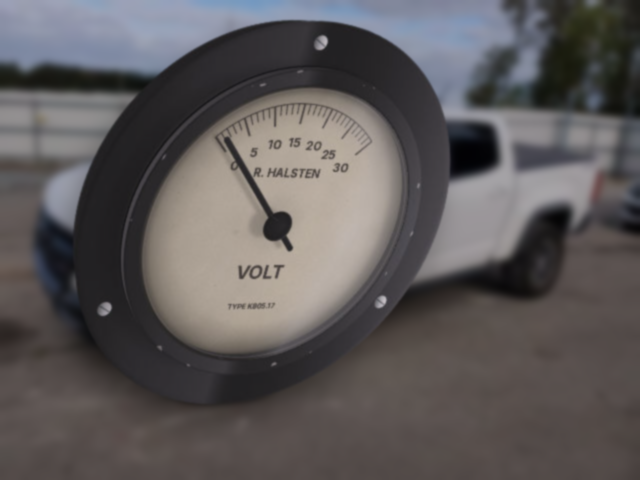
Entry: 1V
